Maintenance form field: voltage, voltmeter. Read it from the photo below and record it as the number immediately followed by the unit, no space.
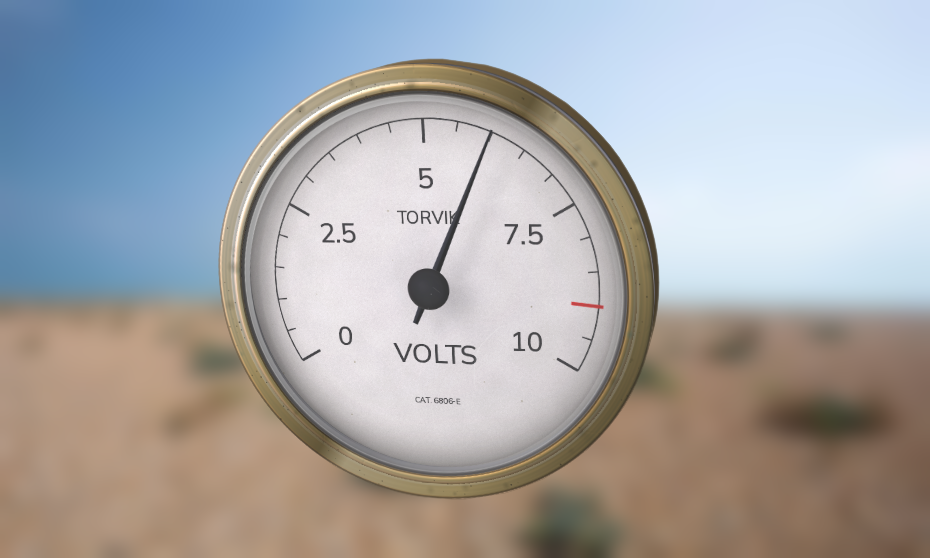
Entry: 6V
